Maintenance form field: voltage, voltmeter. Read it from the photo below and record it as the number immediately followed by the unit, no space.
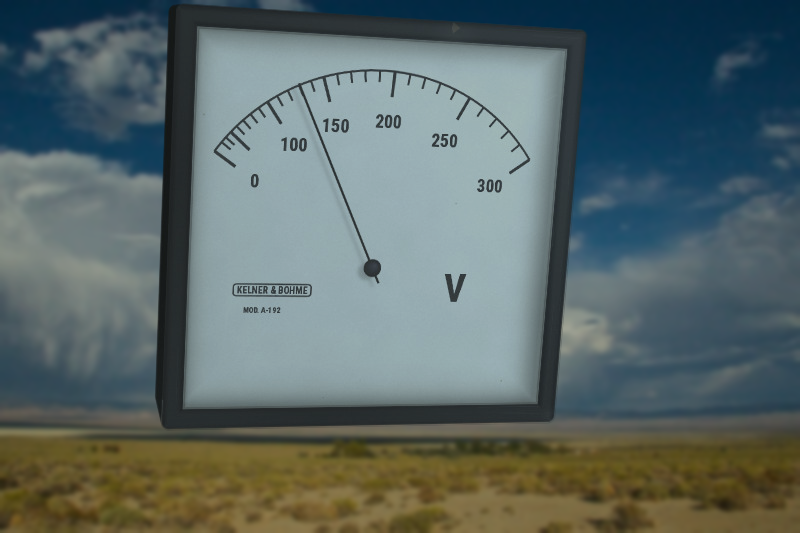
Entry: 130V
